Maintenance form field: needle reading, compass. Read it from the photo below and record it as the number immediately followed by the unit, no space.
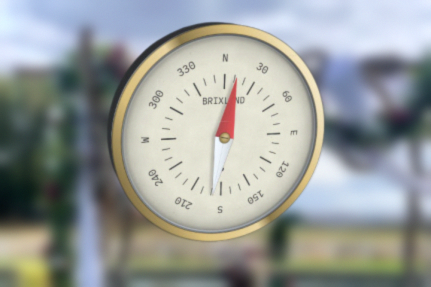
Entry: 10°
